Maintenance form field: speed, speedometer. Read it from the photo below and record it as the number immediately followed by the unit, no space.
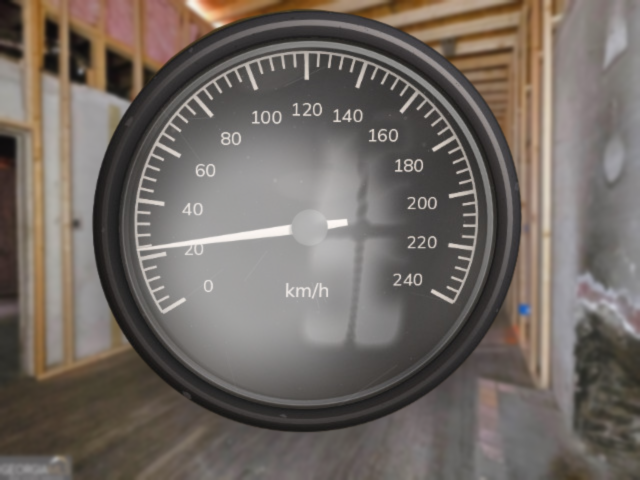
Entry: 24km/h
